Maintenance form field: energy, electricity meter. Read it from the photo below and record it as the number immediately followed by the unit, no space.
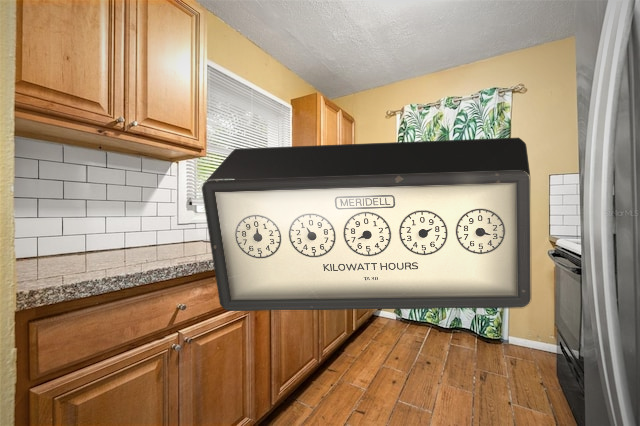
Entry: 683kWh
